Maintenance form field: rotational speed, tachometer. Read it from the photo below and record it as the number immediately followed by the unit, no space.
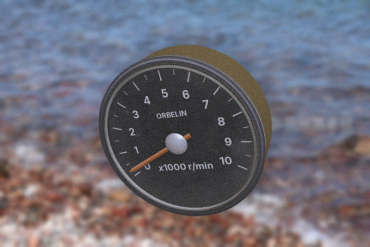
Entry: 250rpm
